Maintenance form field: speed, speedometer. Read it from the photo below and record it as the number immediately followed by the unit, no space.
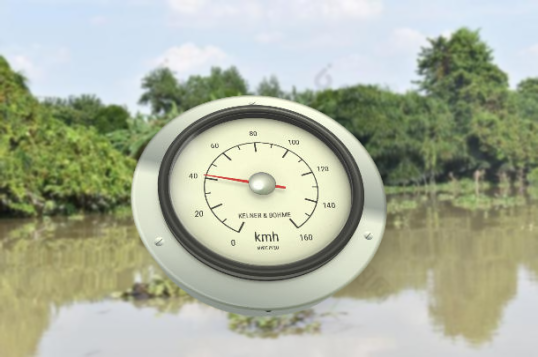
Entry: 40km/h
